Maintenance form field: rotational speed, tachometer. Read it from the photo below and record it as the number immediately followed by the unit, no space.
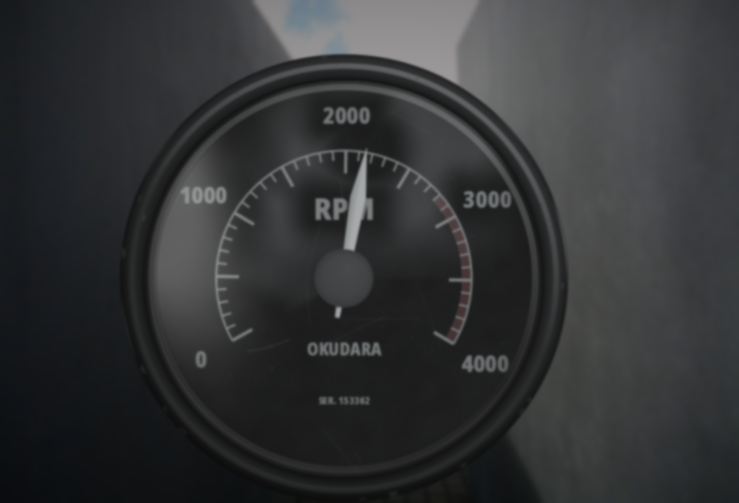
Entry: 2150rpm
